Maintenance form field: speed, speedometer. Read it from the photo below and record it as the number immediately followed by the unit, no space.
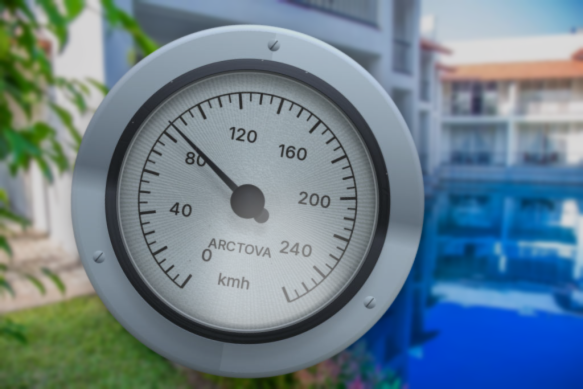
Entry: 85km/h
